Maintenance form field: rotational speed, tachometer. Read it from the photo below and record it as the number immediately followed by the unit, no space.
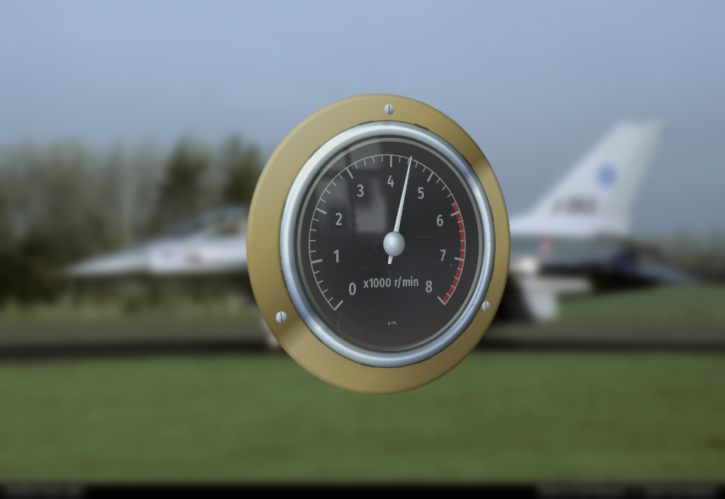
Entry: 4400rpm
